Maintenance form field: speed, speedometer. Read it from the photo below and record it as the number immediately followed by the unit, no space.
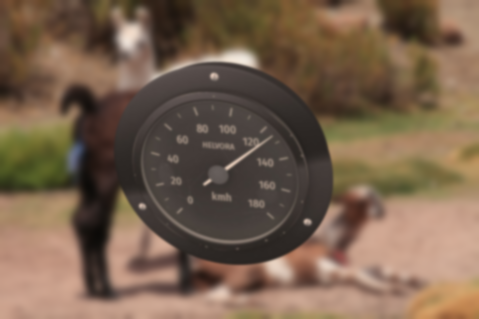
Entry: 125km/h
